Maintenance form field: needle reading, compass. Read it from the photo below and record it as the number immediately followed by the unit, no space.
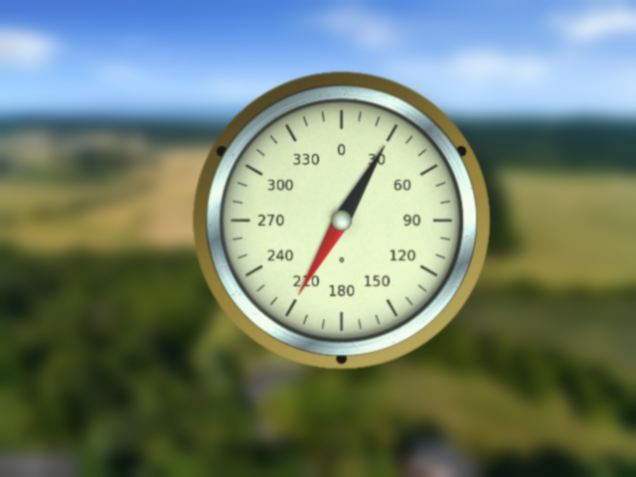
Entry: 210°
